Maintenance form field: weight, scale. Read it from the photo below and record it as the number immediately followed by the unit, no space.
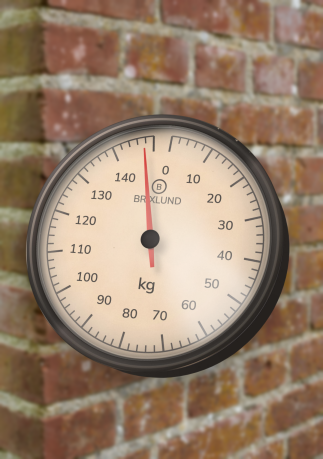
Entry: 148kg
